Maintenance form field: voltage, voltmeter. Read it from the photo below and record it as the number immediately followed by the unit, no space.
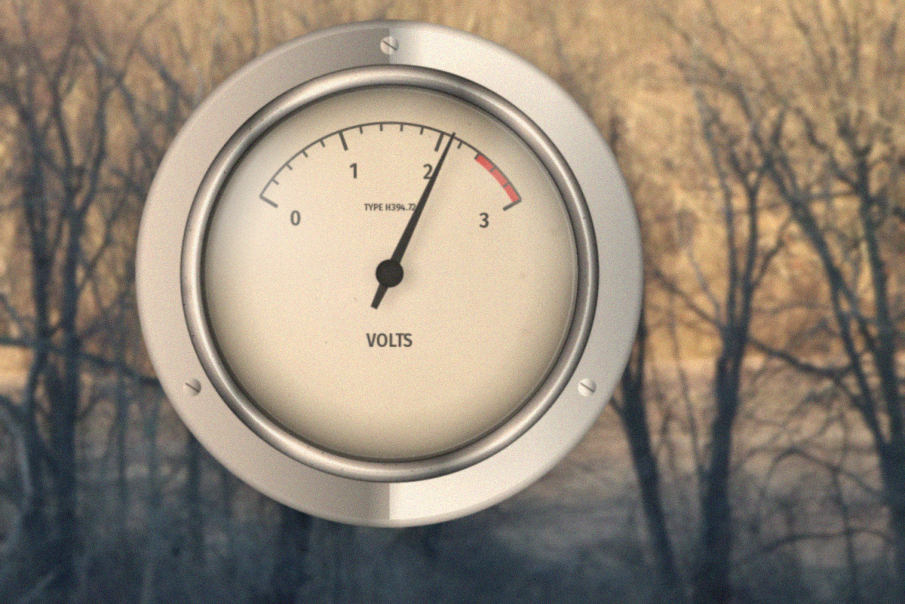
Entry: 2.1V
